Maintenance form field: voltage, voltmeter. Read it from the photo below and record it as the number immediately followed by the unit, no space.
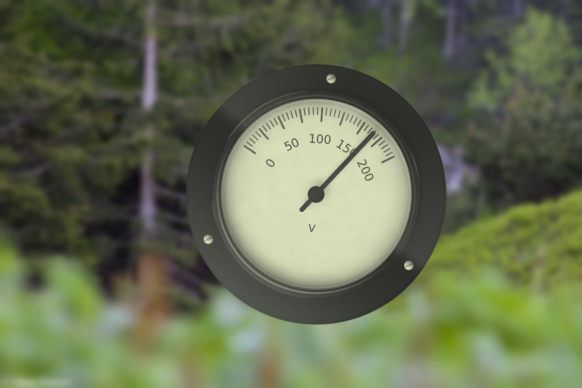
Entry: 165V
